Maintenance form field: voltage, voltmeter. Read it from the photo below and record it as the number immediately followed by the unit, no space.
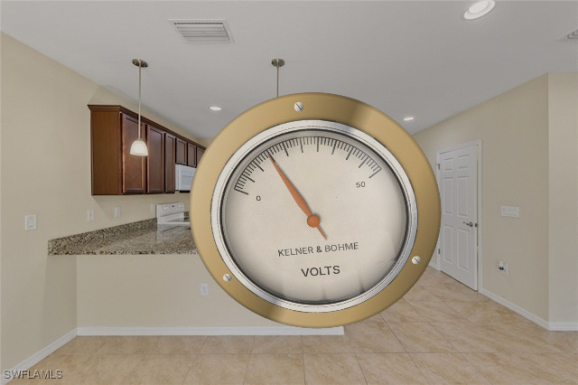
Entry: 15V
